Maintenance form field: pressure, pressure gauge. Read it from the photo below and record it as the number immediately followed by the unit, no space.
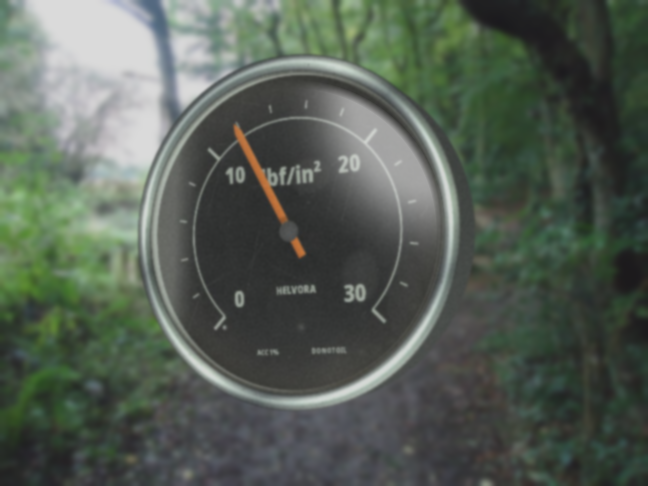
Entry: 12psi
